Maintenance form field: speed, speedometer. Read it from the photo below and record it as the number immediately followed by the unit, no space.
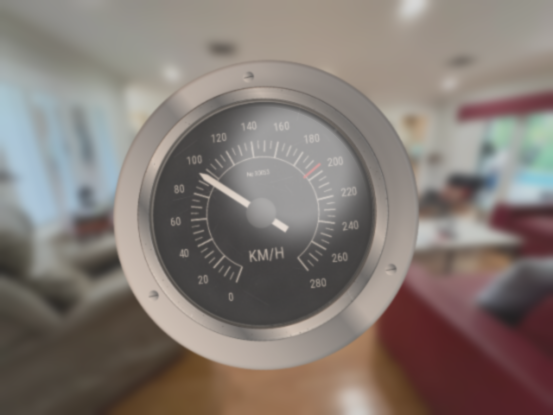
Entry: 95km/h
